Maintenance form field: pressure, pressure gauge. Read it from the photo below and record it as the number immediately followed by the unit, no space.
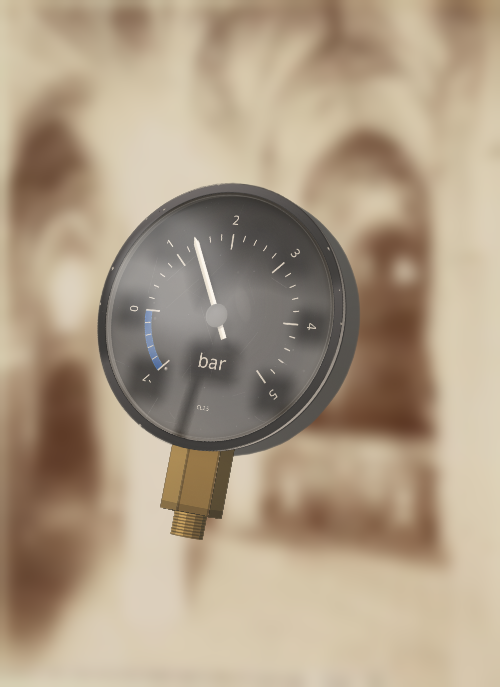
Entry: 1.4bar
